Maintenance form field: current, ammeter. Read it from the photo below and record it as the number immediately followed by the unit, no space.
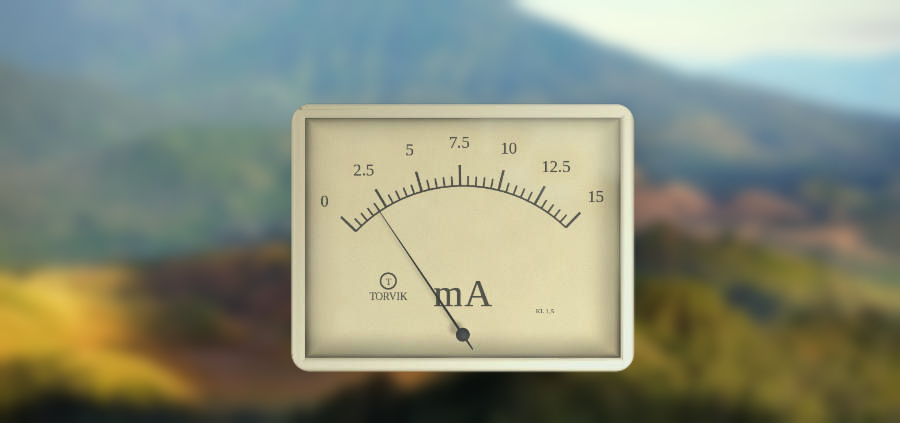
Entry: 2mA
